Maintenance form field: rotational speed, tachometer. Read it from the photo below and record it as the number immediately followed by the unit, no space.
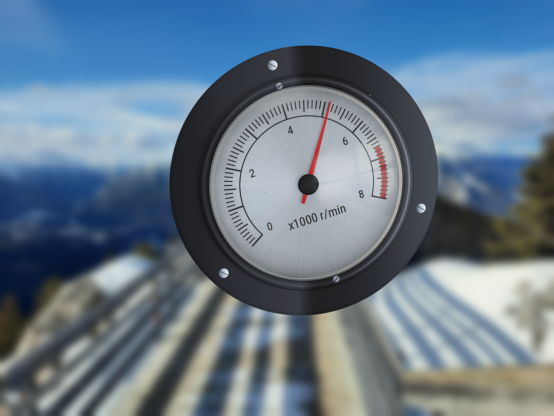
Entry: 5100rpm
